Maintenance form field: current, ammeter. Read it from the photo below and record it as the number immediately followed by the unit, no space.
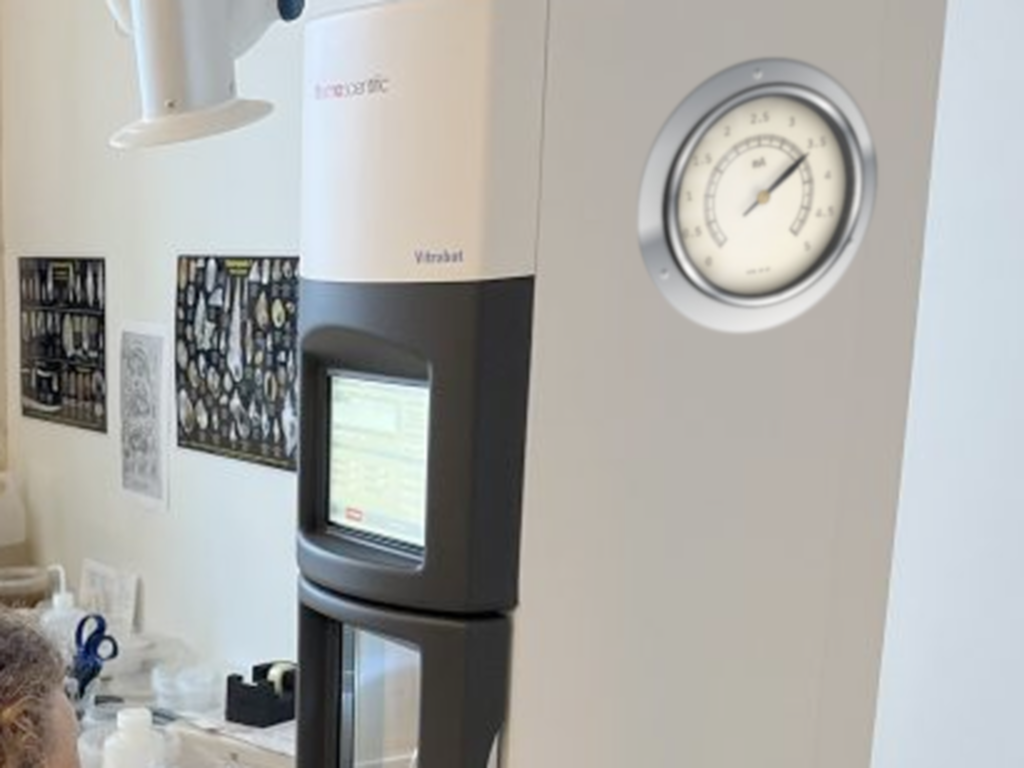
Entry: 3.5mA
